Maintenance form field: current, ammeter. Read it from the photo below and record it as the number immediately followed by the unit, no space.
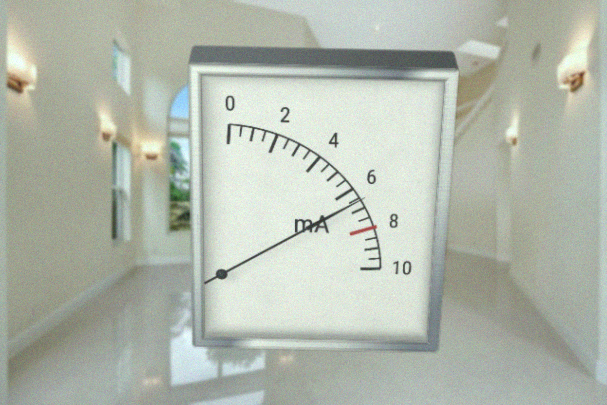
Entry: 6.5mA
